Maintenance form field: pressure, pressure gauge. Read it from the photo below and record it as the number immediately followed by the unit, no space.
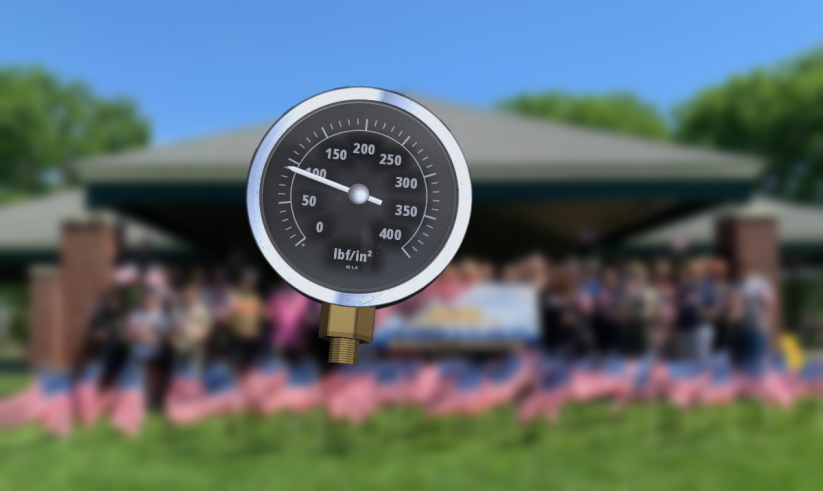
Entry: 90psi
